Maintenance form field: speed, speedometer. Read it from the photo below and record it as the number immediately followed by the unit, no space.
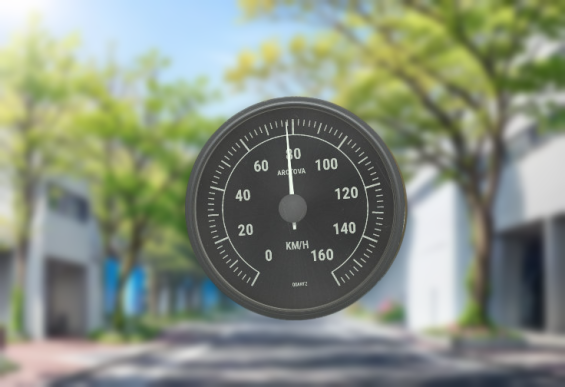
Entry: 78km/h
